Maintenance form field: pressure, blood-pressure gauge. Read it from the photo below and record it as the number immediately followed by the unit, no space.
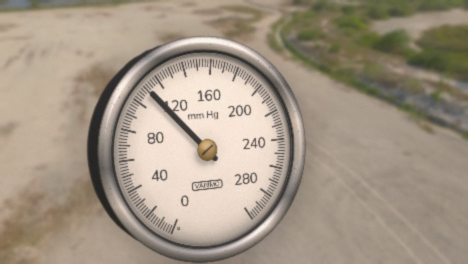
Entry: 110mmHg
